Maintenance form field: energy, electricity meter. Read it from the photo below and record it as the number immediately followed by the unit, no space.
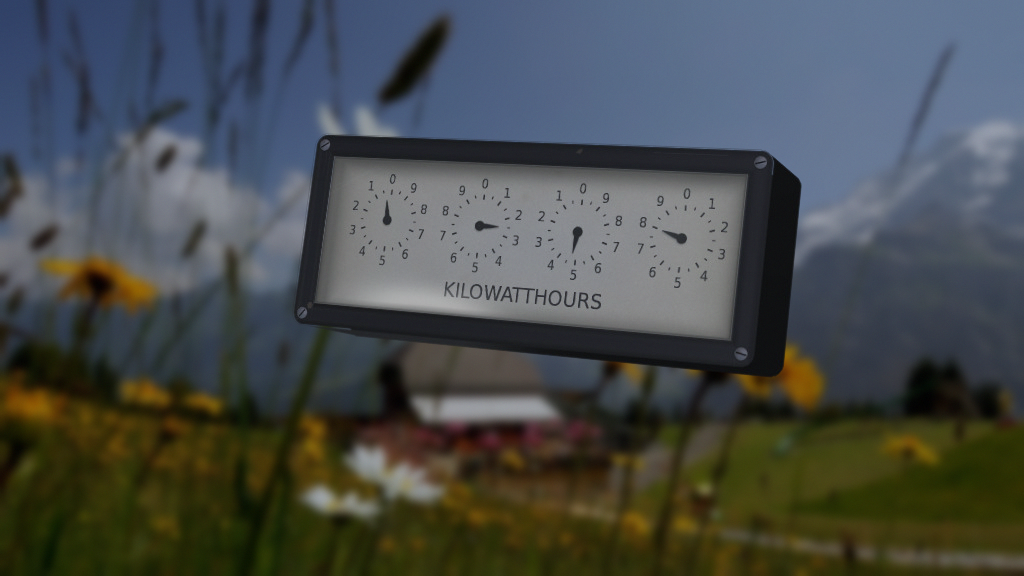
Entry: 248kWh
